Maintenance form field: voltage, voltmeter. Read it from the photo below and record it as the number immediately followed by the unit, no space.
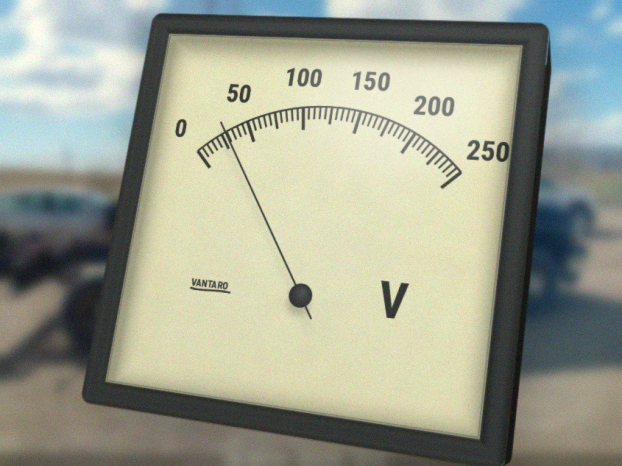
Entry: 30V
